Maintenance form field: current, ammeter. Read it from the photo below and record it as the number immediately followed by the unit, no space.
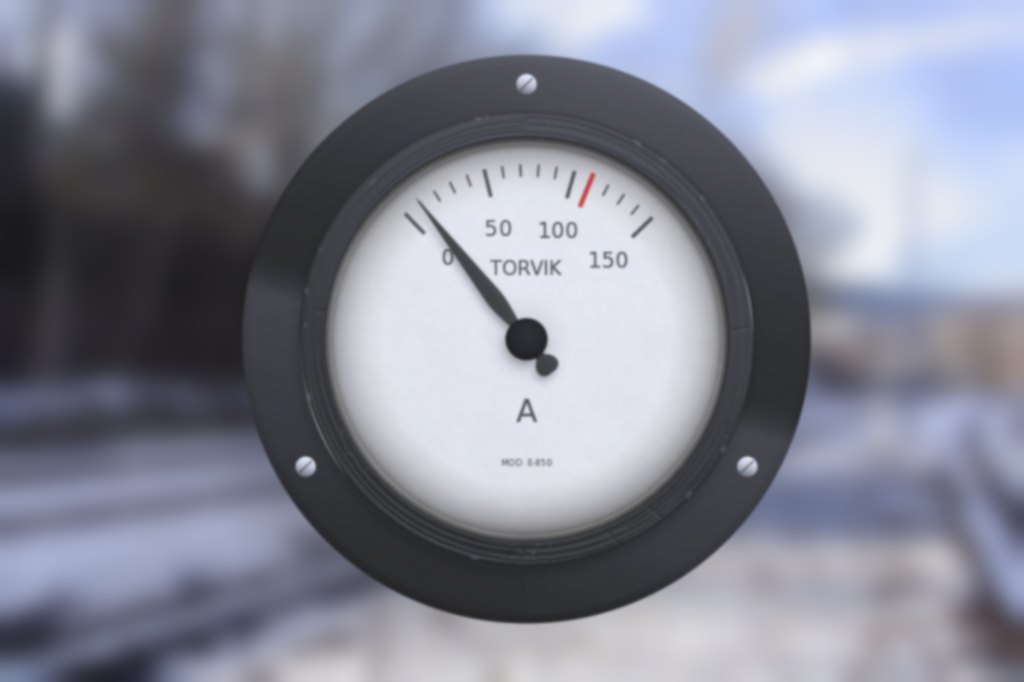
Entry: 10A
